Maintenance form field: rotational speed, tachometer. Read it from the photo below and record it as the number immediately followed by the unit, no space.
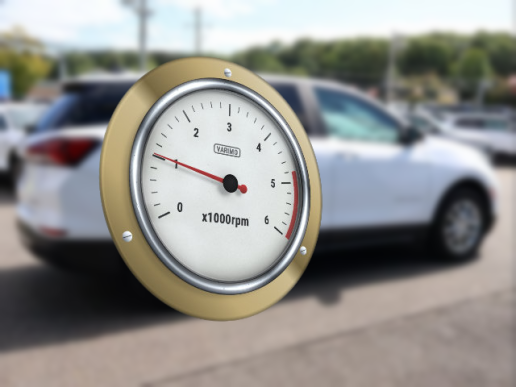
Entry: 1000rpm
